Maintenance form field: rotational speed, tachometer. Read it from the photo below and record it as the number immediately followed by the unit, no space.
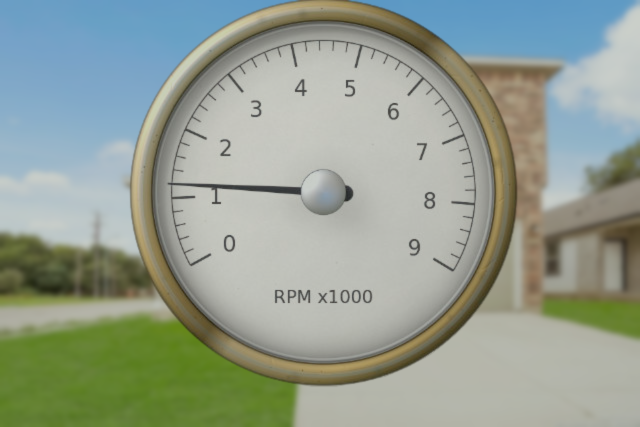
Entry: 1200rpm
